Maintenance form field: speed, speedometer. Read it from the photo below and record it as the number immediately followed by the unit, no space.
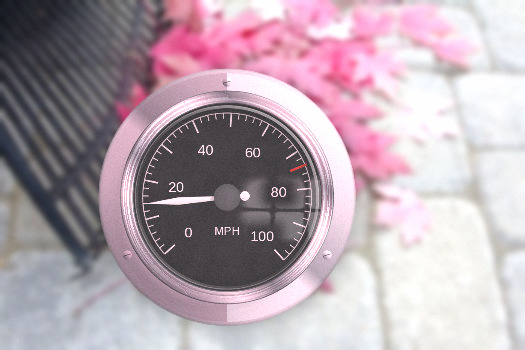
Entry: 14mph
